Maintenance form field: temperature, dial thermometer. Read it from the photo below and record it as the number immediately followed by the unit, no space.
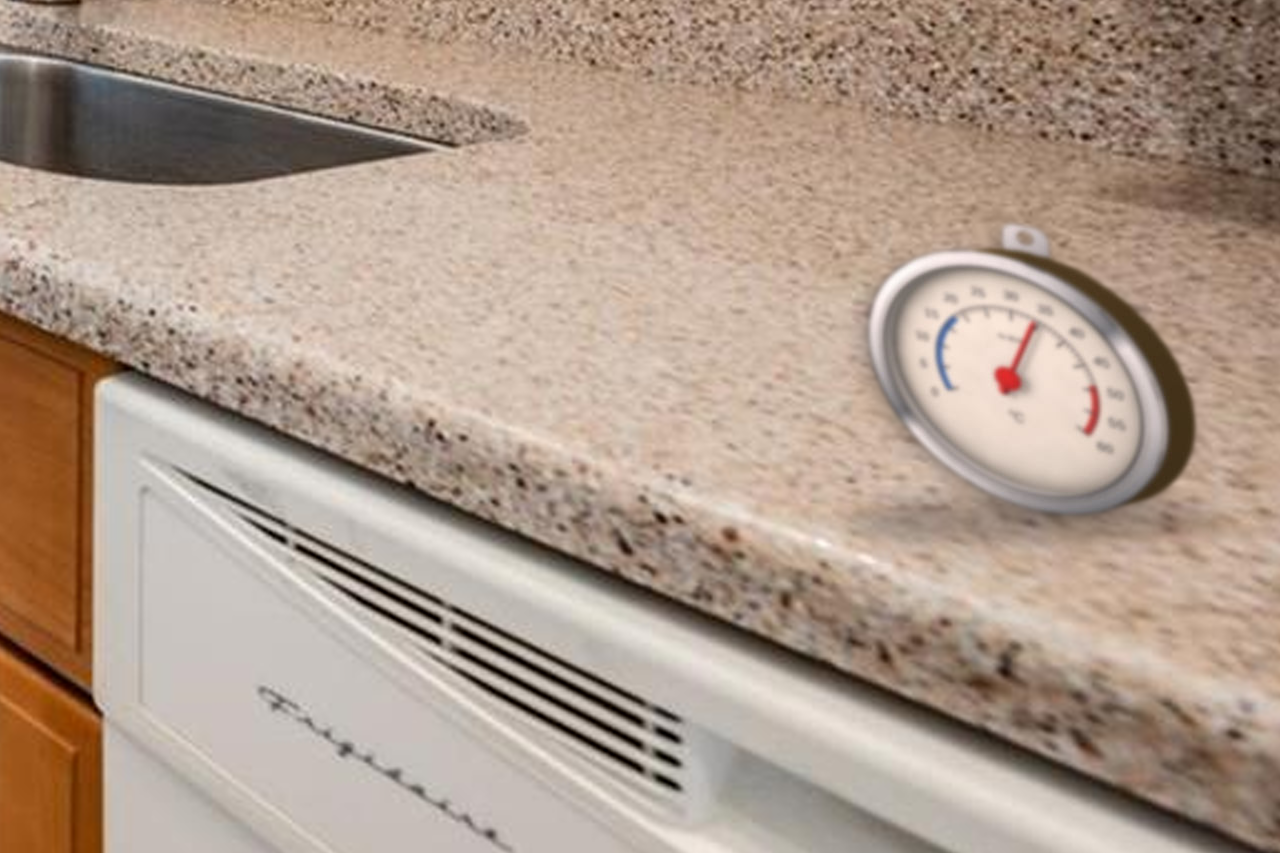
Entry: 35°C
